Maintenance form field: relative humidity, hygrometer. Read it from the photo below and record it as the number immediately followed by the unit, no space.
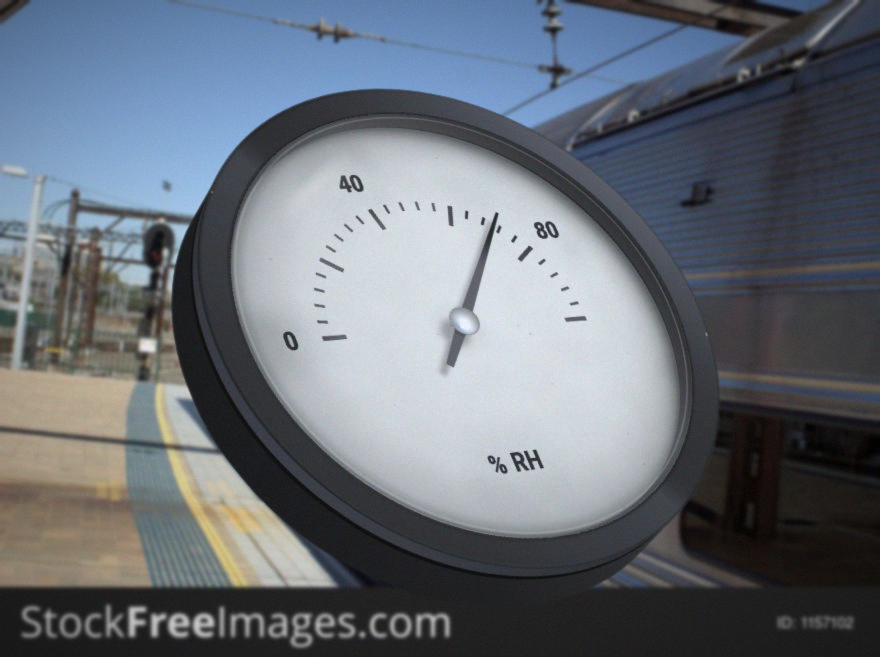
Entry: 70%
